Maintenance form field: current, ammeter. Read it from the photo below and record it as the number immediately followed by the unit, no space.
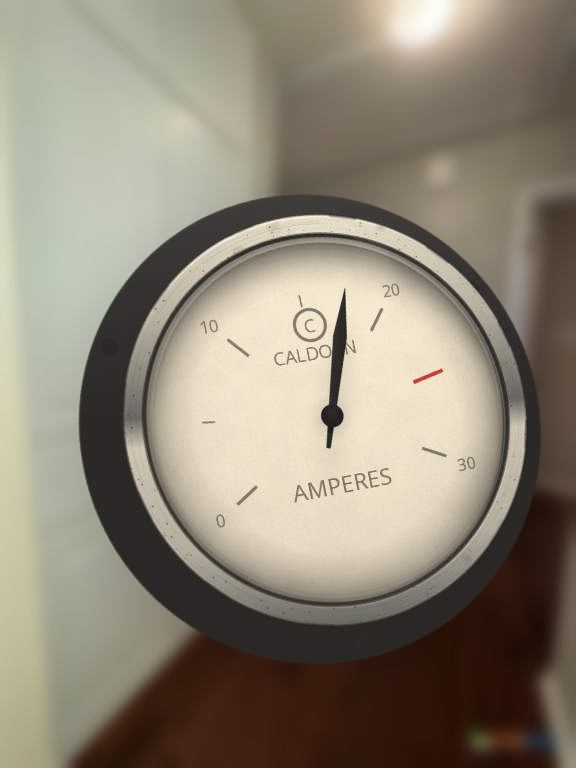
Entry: 17.5A
